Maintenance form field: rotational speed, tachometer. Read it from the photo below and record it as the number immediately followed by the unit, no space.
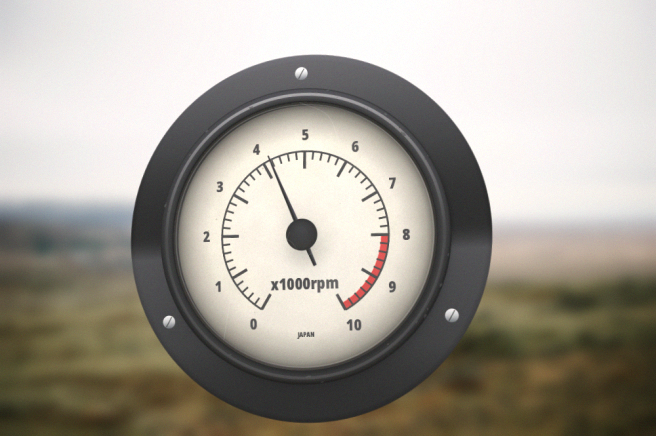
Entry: 4200rpm
